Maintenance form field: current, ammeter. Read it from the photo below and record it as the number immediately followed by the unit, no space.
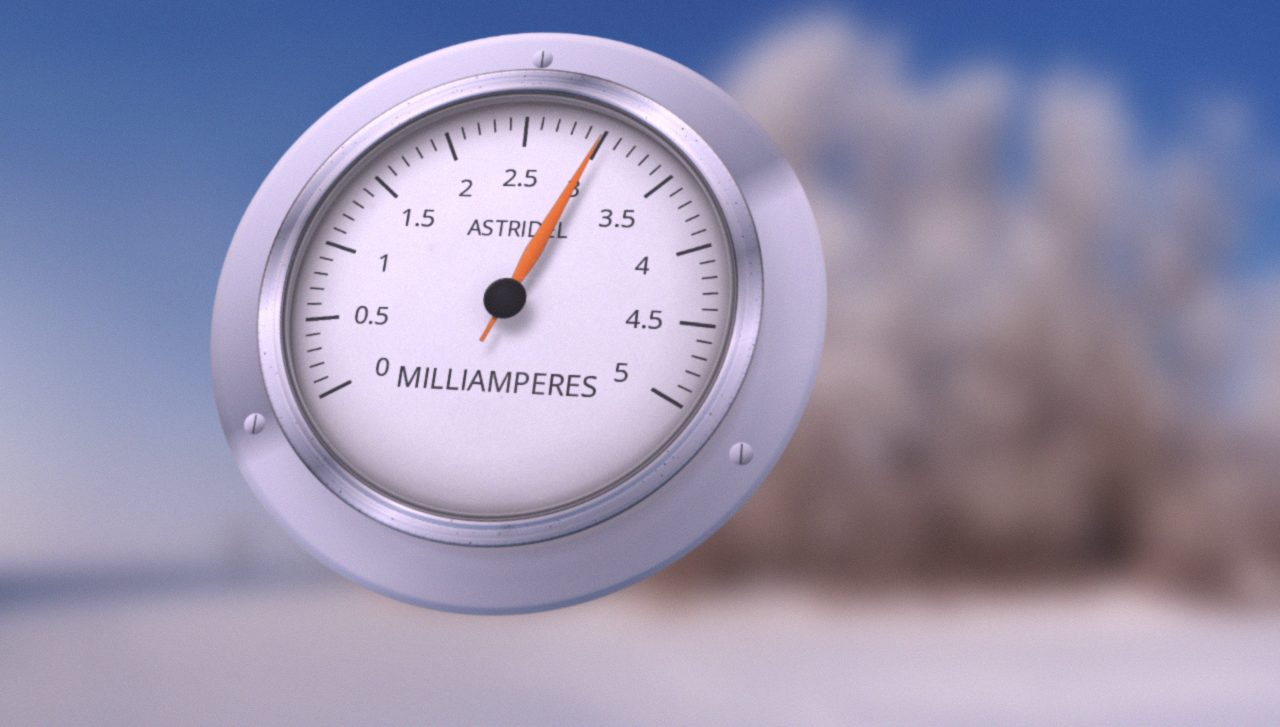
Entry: 3mA
